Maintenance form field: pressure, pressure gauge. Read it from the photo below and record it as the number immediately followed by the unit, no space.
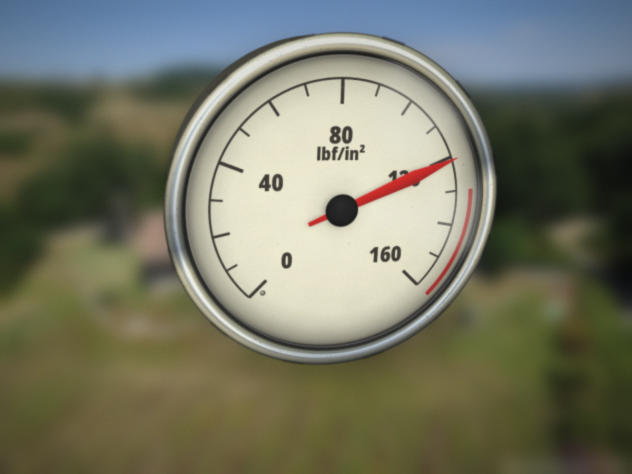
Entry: 120psi
